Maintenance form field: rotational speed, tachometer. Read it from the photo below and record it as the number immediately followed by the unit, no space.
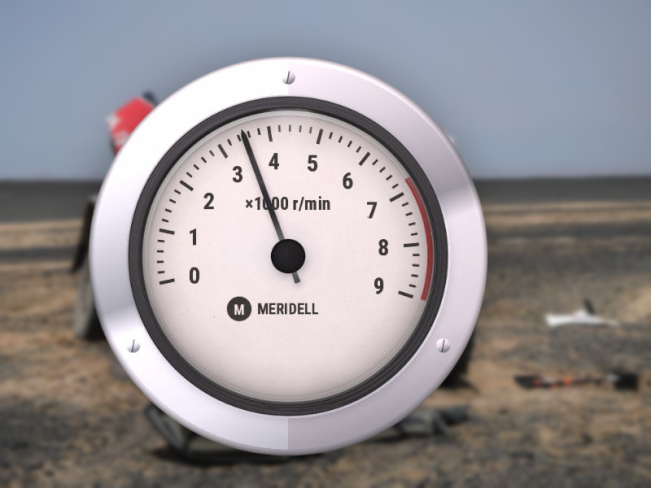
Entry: 3500rpm
